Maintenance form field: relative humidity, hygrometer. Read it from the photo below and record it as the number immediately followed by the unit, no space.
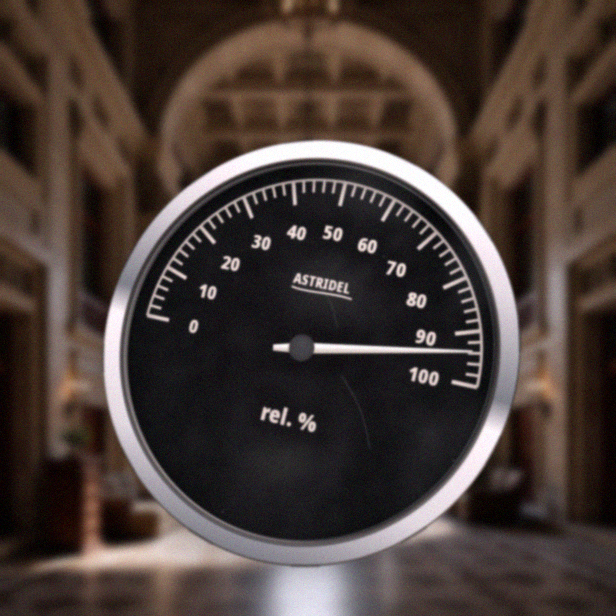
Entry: 94%
